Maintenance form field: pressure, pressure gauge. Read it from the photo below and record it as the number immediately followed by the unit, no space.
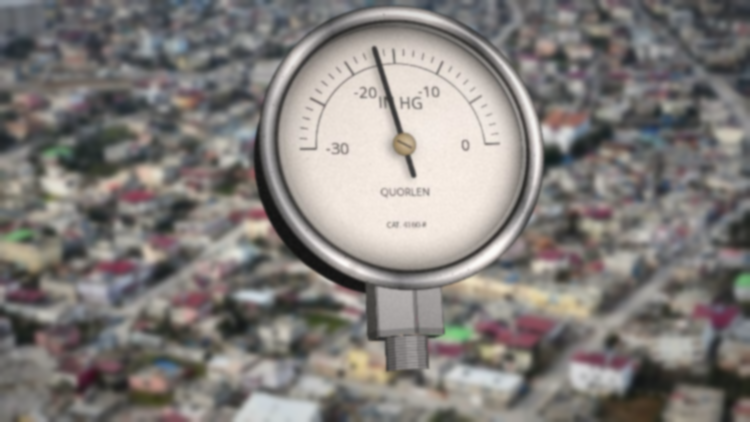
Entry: -17inHg
